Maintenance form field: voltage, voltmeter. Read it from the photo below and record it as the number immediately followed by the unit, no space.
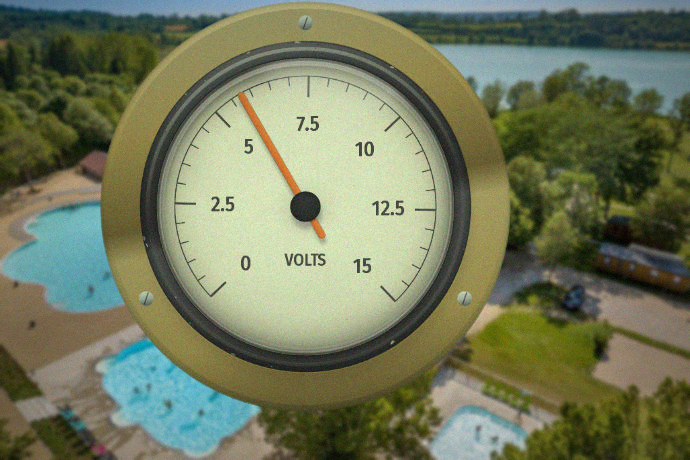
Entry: 5.75V
